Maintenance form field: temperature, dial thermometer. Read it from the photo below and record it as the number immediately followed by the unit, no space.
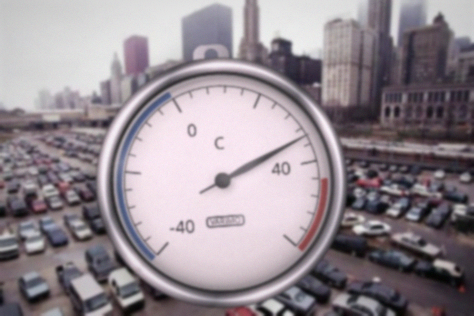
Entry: 34°C
